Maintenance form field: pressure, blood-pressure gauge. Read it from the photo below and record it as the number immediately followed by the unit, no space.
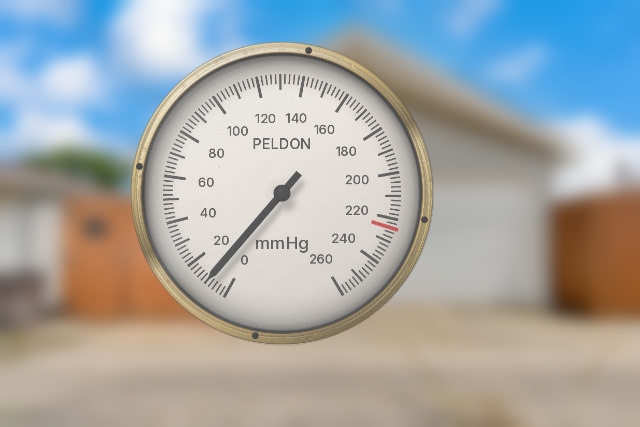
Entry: 10mmHg
